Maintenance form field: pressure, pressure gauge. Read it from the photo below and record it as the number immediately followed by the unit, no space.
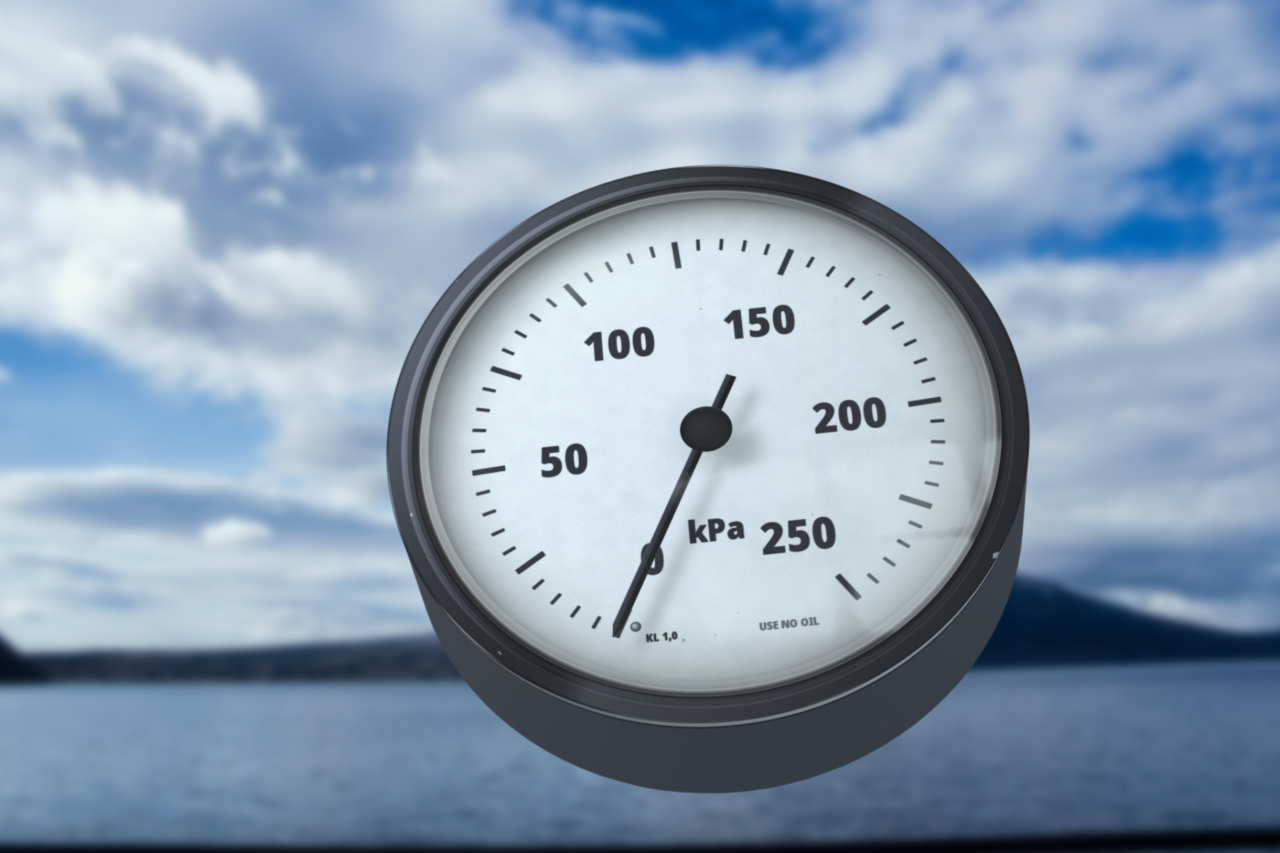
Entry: 0kPa
